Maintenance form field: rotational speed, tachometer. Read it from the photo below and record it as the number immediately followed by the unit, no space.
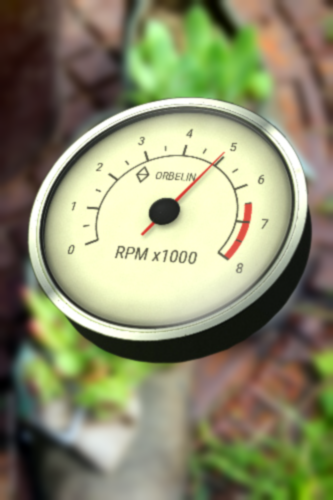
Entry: 5000rpm
